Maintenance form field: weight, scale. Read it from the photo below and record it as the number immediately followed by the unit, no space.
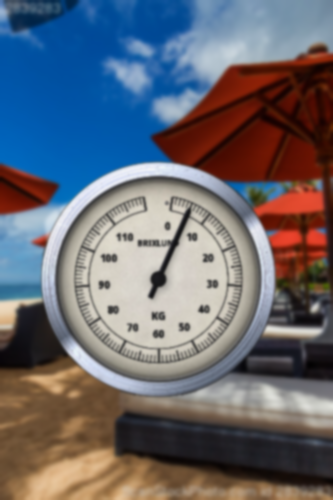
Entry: 5kg
